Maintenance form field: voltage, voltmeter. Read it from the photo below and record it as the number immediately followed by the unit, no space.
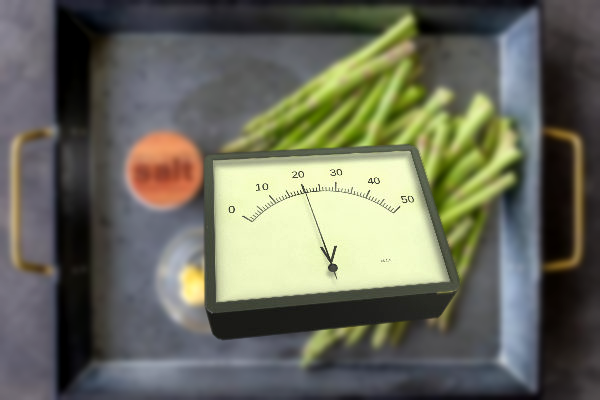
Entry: 20V
